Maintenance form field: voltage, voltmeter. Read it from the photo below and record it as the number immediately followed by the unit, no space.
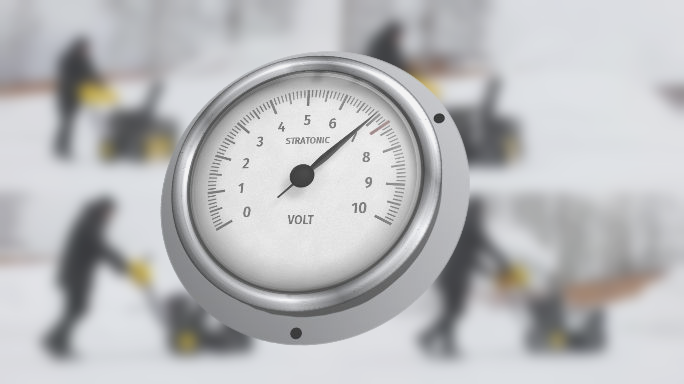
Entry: 7V
